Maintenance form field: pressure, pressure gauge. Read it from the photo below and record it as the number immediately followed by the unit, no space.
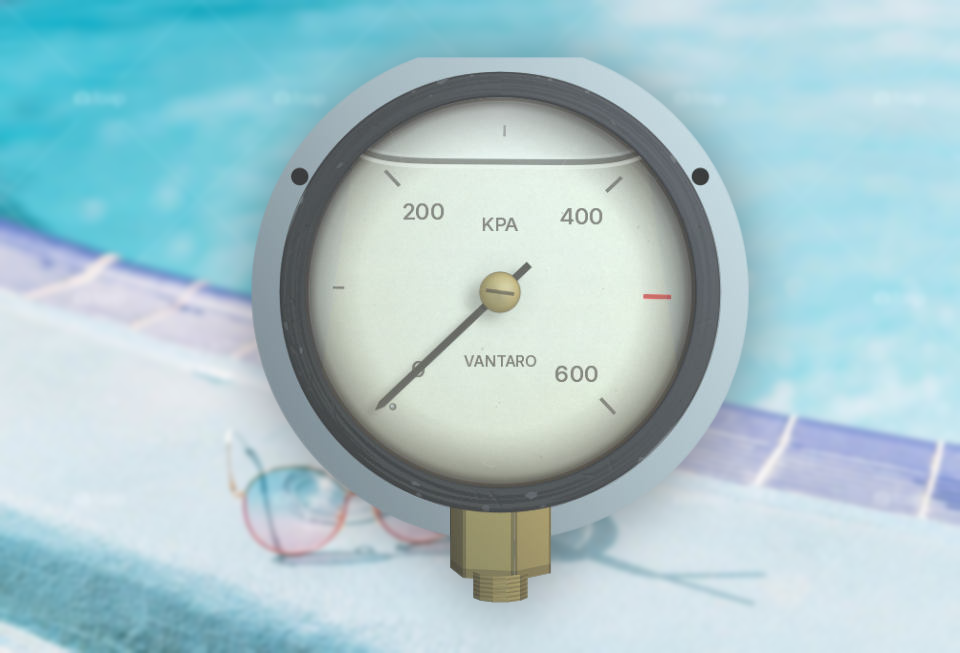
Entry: 0kPa
